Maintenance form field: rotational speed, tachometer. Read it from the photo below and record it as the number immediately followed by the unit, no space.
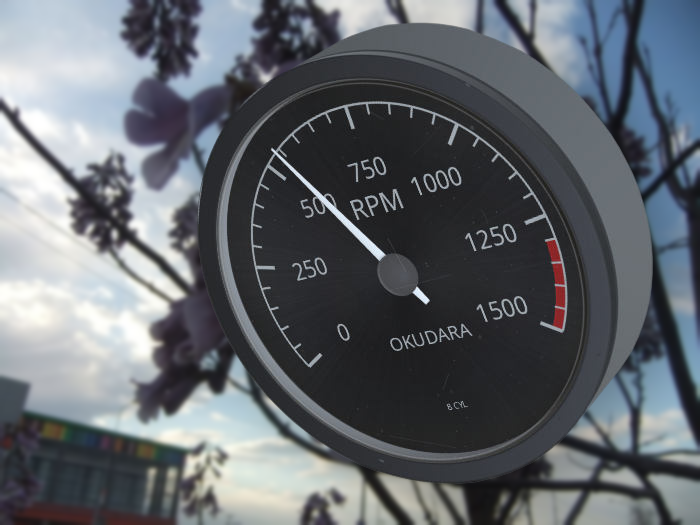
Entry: 550rpm
